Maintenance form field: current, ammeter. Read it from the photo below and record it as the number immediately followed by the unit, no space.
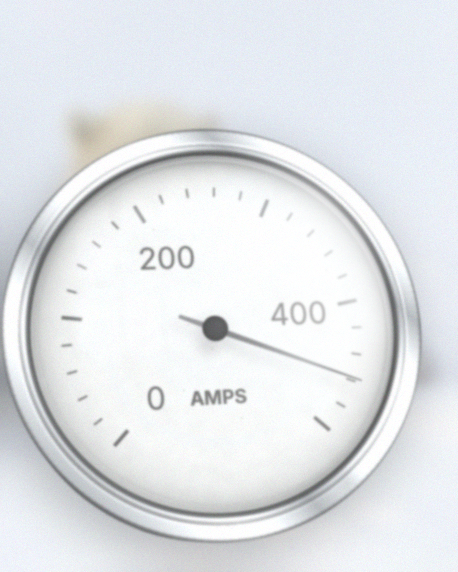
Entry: 460A
